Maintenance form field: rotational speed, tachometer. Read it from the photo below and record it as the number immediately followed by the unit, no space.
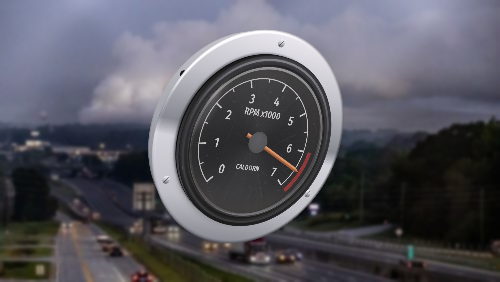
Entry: 6500rpm
